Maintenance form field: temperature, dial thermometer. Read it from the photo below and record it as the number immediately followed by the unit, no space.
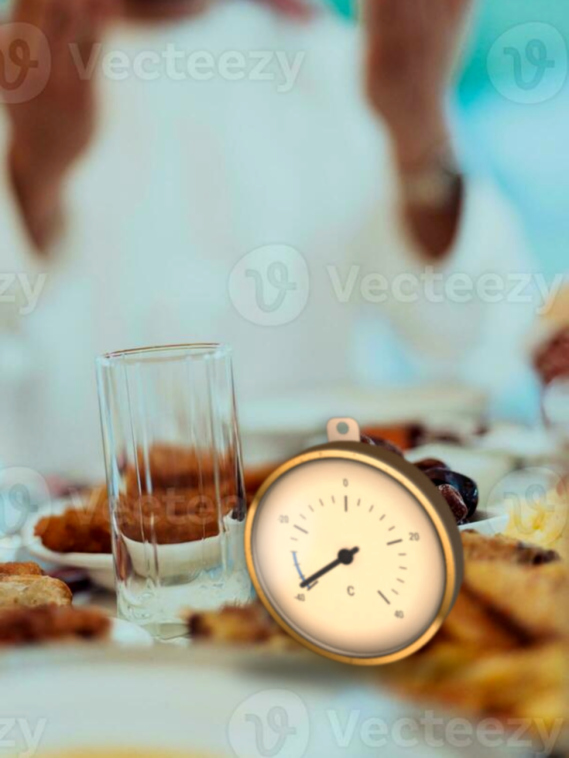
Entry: -38°C
